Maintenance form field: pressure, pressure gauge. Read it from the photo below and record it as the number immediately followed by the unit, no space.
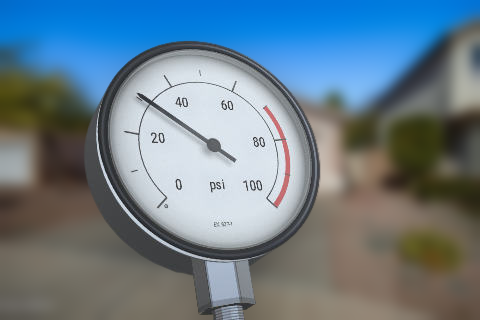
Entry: 30psi
